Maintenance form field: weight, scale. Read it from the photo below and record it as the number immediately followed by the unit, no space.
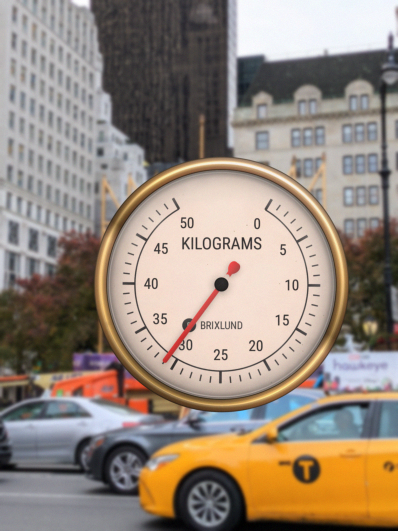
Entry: 31kg
